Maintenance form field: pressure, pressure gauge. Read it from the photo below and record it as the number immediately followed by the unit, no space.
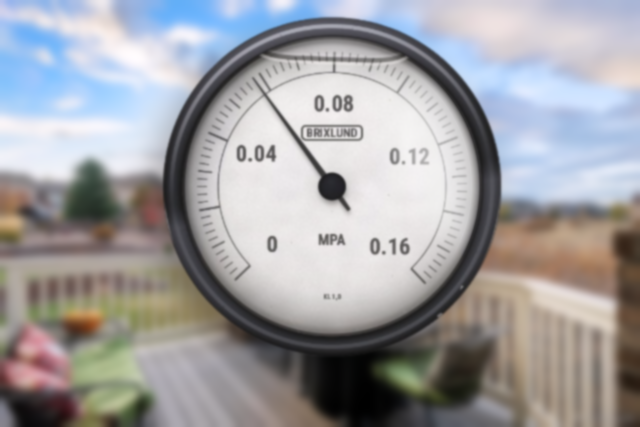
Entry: 0.058MPa
